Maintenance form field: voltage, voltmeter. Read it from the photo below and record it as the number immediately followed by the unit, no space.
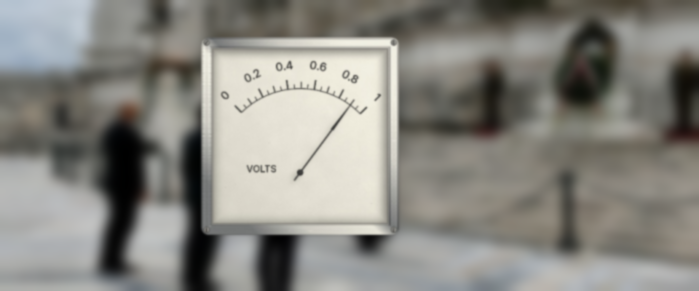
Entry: 0.9V
